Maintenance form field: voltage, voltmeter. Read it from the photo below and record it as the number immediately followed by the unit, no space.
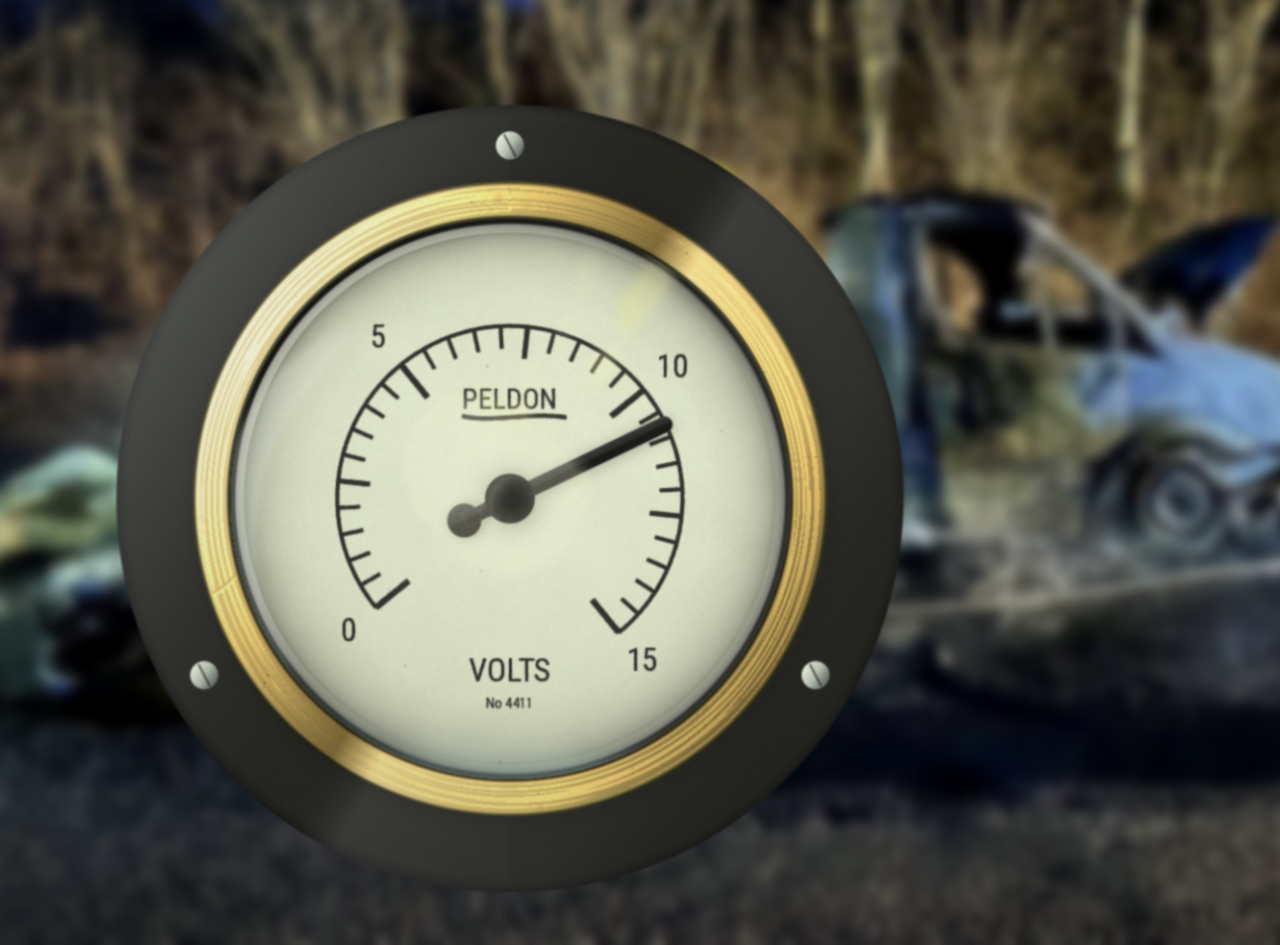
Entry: 10.75V
